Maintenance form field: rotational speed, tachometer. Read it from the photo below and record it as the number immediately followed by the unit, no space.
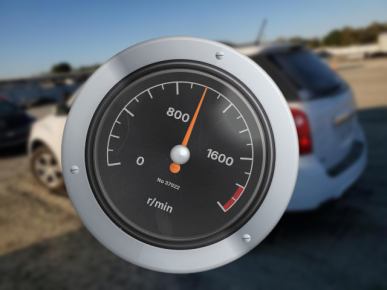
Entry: 1000rpm
